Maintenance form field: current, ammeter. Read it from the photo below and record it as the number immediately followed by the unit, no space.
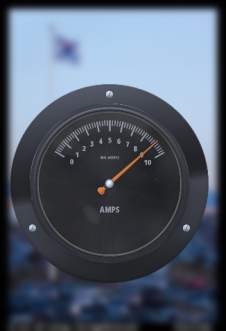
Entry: 9A
